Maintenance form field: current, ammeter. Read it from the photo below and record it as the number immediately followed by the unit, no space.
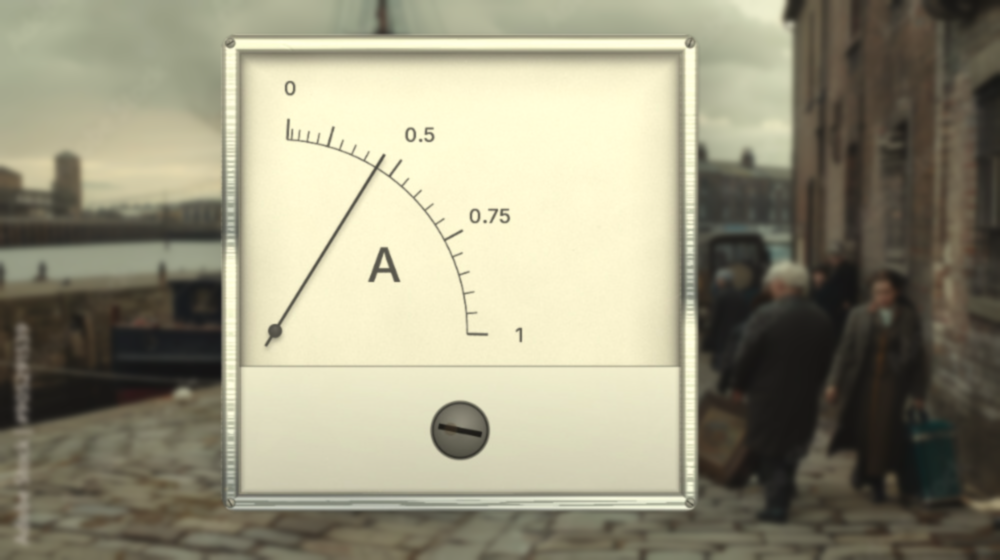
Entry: 0.45A
